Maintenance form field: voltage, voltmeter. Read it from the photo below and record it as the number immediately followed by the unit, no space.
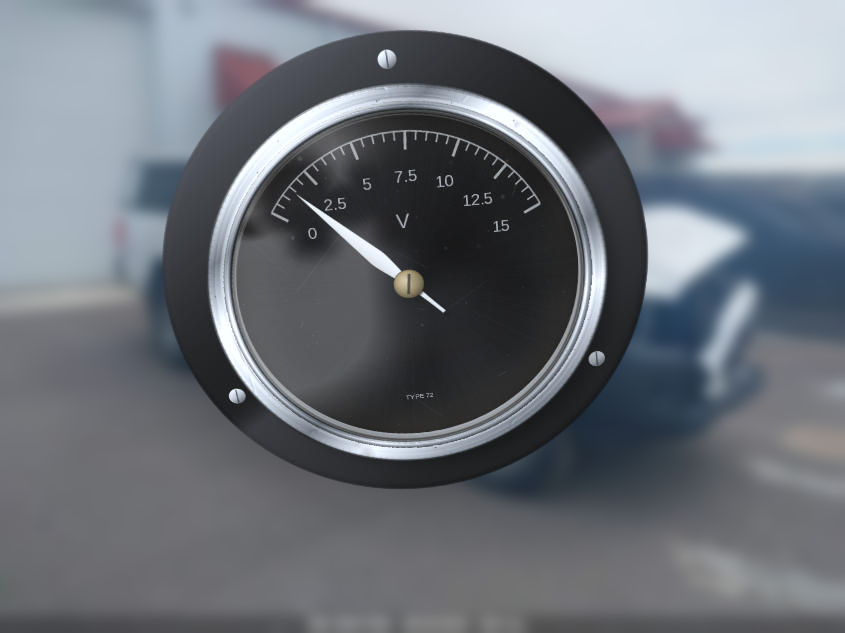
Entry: 1.5V
